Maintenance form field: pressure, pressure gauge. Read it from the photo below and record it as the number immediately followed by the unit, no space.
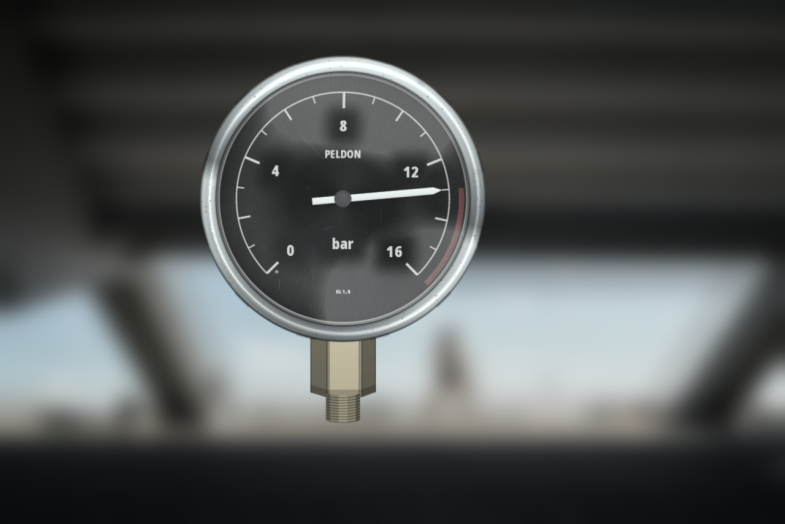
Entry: 13bar
